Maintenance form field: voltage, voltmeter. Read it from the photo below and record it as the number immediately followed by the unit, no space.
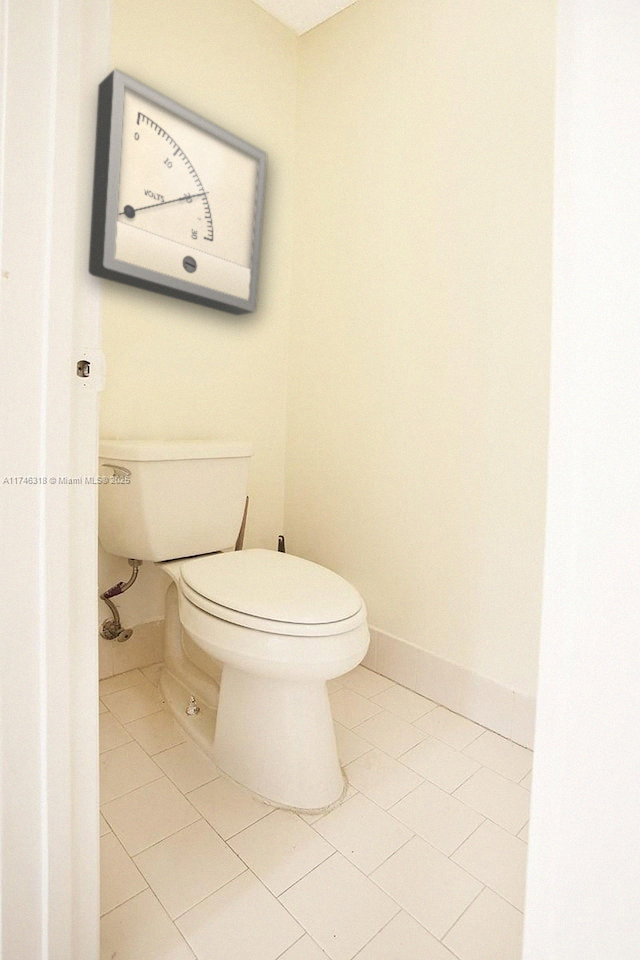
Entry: 20V
